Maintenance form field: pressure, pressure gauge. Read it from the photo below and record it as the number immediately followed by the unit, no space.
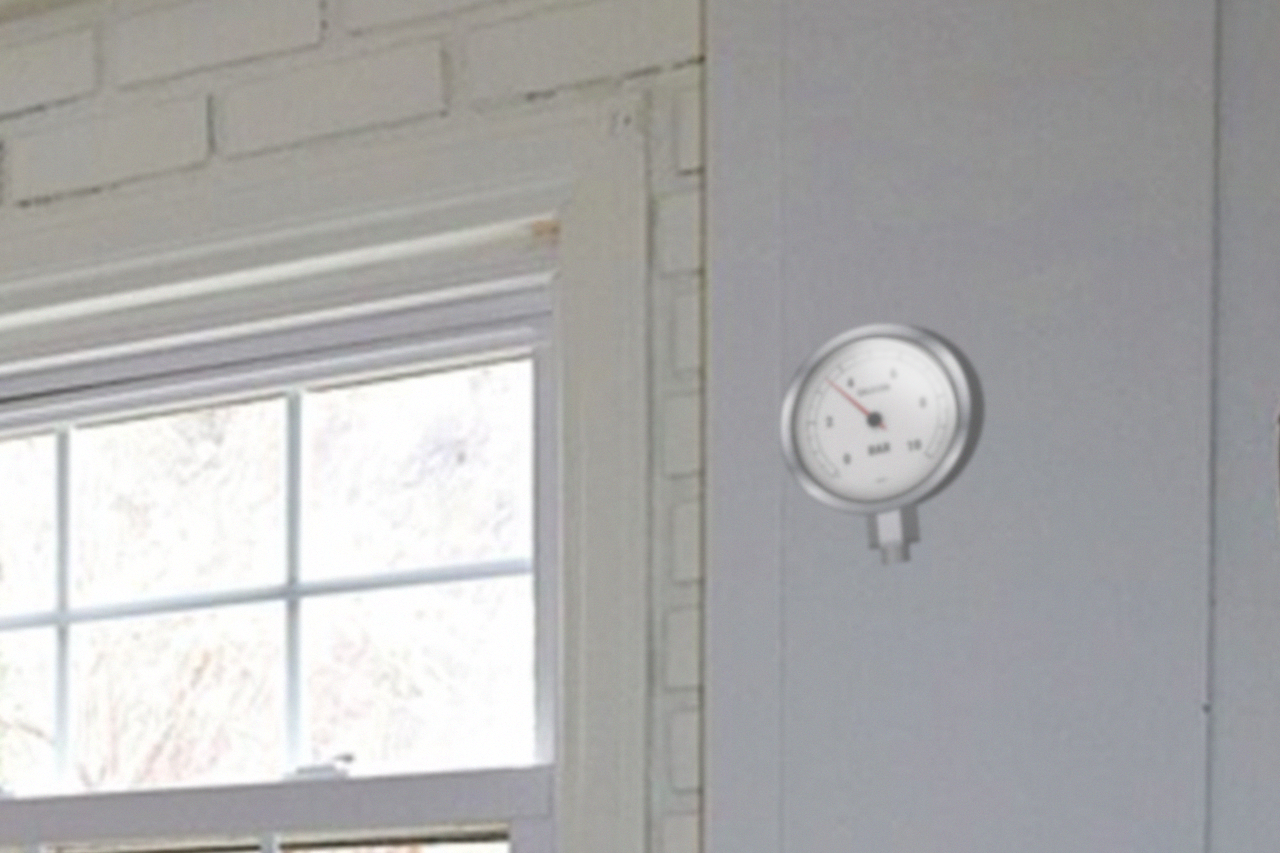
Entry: 3.5bar
